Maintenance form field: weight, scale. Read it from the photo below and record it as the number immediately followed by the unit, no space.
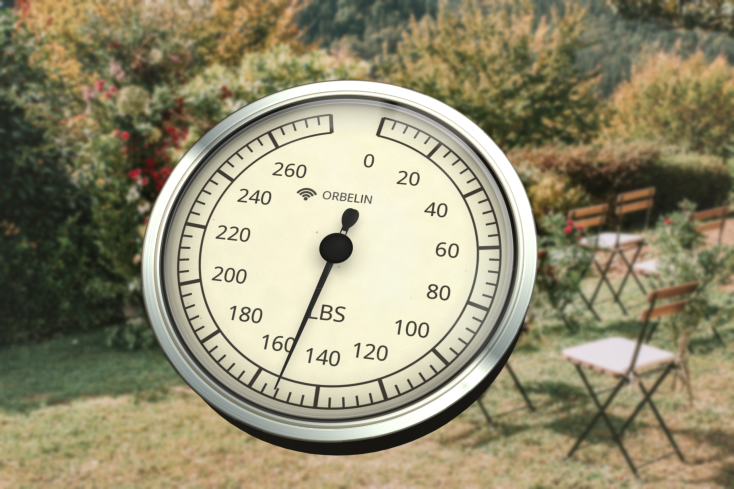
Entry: 152lb
